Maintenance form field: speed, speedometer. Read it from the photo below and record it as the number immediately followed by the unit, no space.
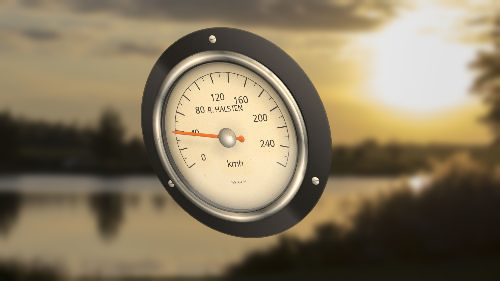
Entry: 40km/h
